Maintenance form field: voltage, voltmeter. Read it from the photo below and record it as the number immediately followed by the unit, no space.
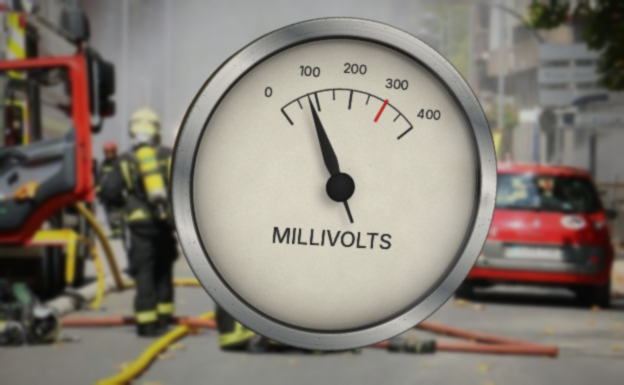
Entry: 75mV
